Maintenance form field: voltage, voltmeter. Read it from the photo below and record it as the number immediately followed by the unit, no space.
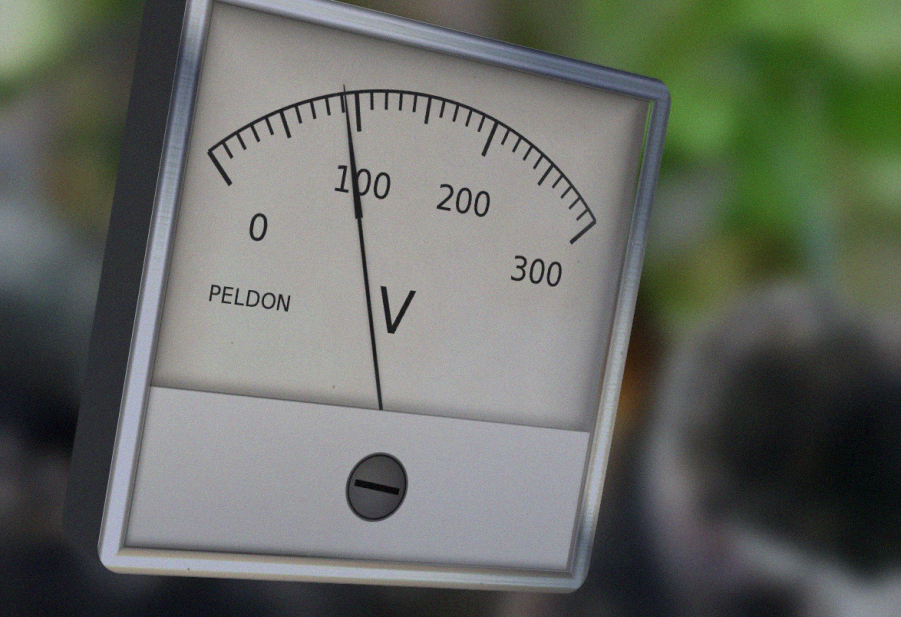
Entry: 90V
